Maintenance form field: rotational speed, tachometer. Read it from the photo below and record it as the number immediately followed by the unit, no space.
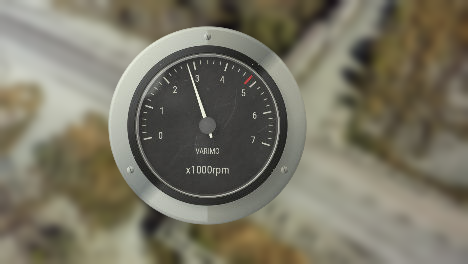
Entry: 2800rpm
